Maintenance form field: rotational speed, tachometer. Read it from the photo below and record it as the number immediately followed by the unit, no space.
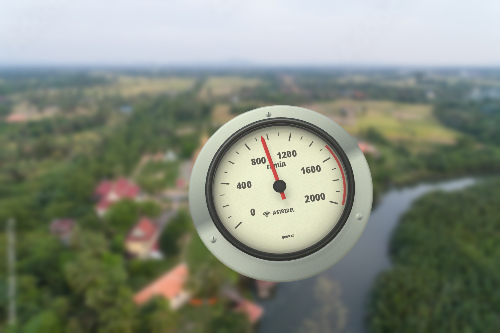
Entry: 950rpm
